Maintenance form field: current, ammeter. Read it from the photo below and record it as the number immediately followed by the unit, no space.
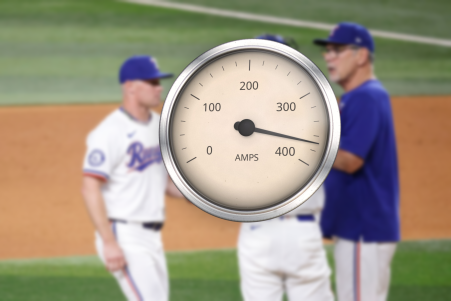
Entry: 370A
